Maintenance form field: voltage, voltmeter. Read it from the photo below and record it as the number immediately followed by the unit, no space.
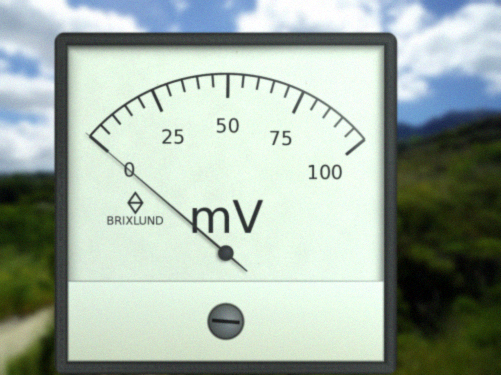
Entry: 0mV
